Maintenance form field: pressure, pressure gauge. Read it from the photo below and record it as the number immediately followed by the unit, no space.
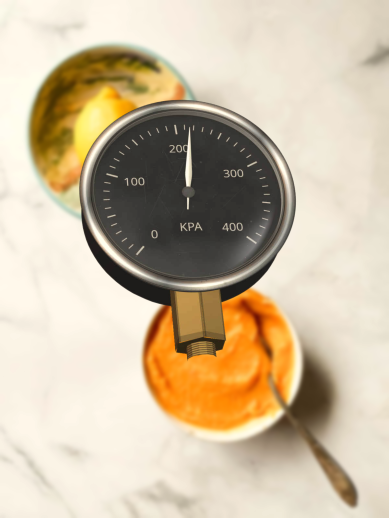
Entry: 215kPa
